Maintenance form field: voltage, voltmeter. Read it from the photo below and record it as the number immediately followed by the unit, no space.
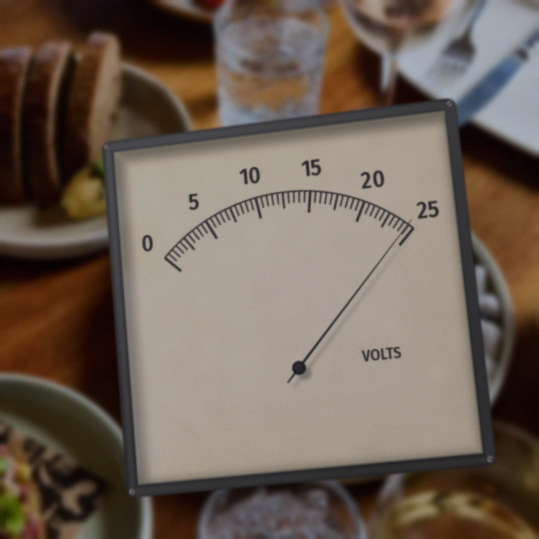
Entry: 24.5V
